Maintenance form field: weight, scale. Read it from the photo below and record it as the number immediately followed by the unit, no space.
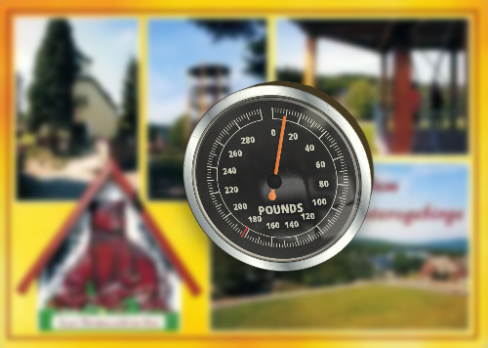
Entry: 10lb
